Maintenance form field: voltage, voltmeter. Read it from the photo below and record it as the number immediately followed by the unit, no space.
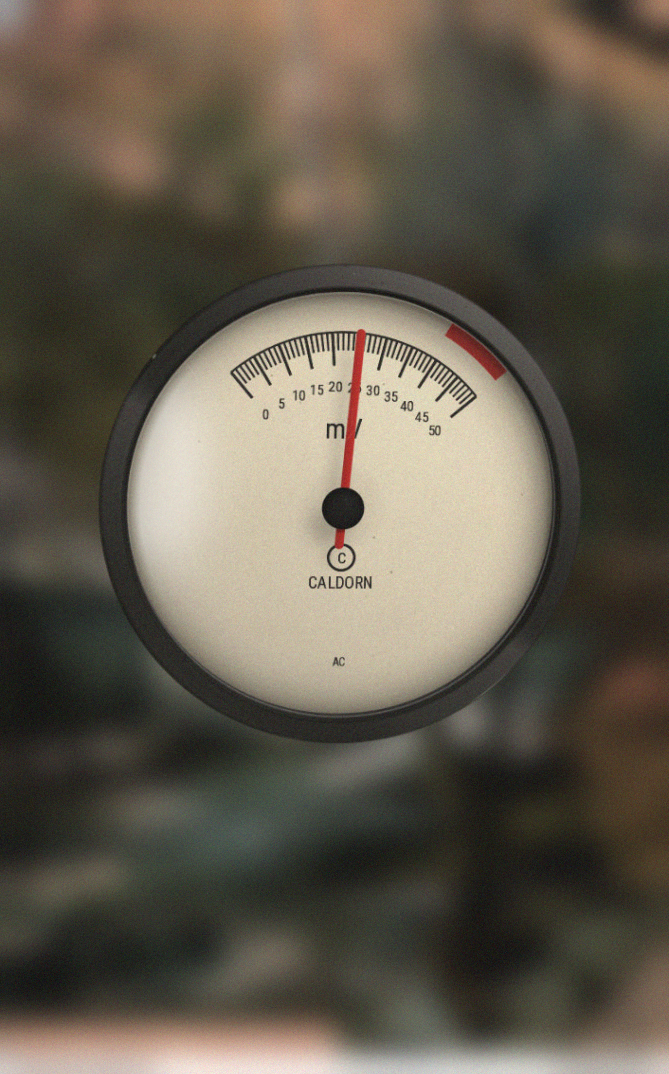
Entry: 25mV
